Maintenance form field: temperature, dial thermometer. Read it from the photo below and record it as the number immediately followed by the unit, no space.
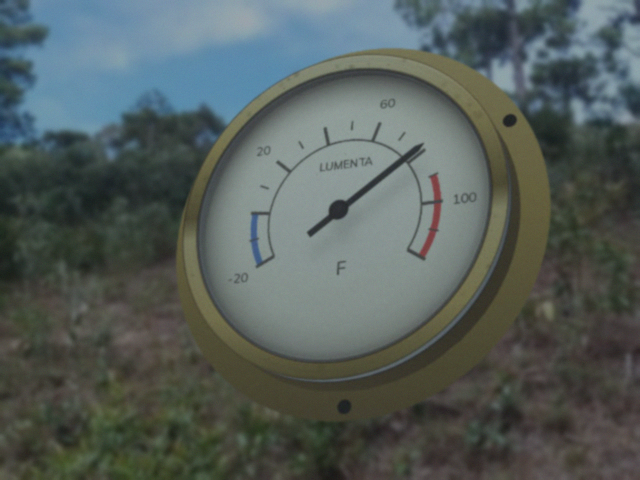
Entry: 80°F
